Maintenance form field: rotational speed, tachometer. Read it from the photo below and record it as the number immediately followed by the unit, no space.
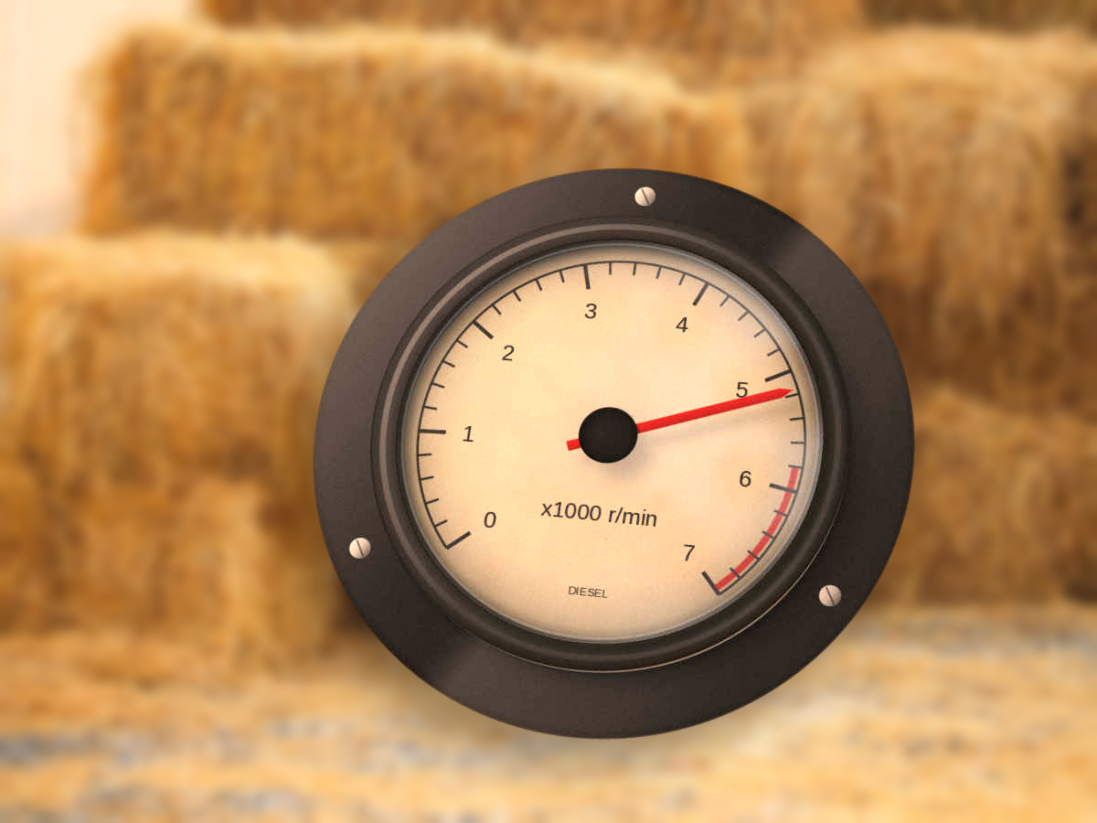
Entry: 5200rpm
